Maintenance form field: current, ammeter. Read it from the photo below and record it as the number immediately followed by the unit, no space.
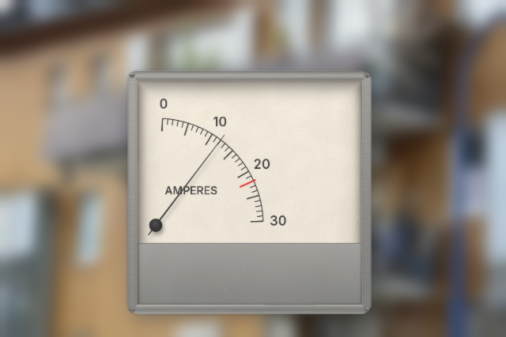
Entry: 12A
